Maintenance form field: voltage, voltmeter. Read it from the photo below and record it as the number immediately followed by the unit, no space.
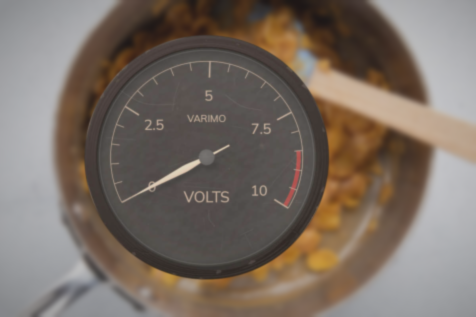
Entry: 0V
